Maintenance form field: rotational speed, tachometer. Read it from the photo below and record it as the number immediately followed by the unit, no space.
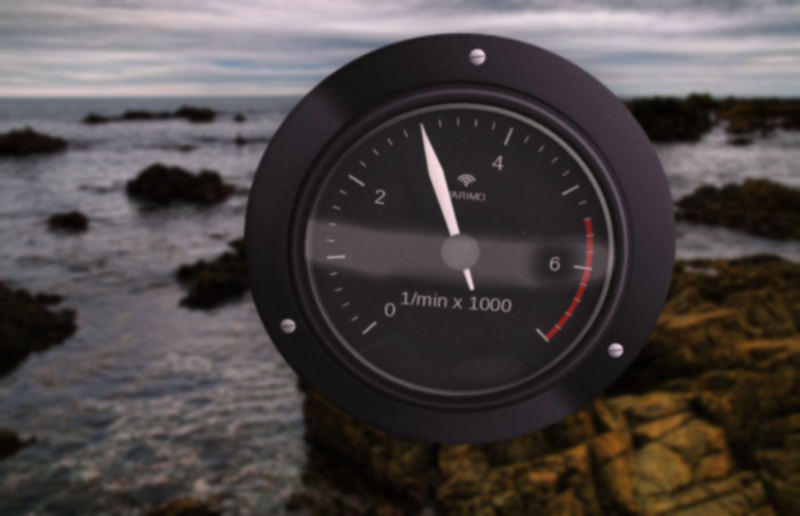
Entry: 3000rpm
